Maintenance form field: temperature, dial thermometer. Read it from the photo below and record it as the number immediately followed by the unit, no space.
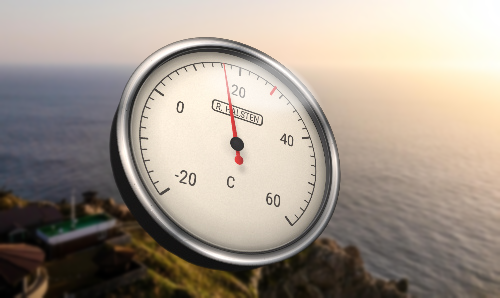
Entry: 16°C
